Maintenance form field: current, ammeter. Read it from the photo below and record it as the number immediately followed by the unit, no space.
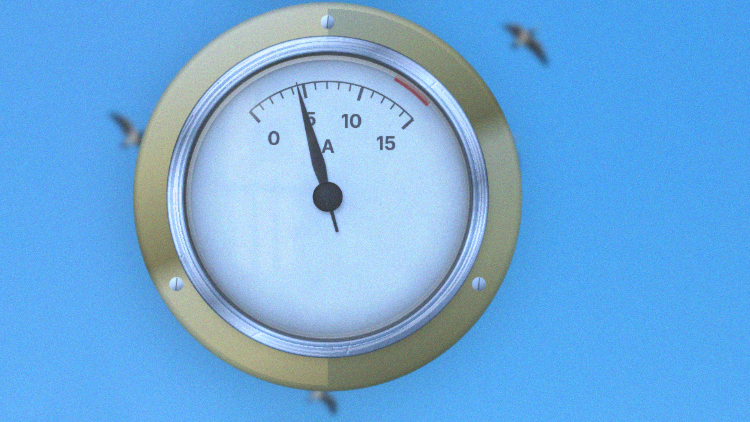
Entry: 4.5A
